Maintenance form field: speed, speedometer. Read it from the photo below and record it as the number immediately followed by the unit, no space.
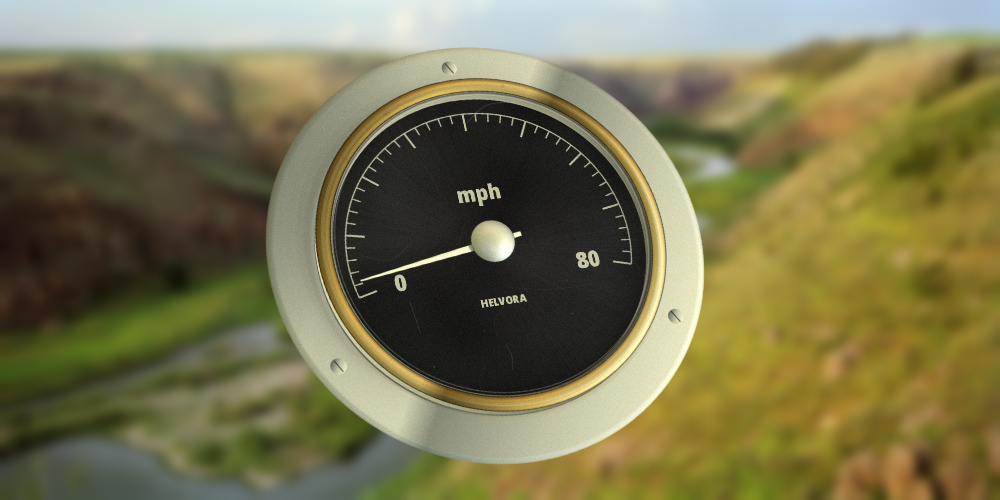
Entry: 2mph
